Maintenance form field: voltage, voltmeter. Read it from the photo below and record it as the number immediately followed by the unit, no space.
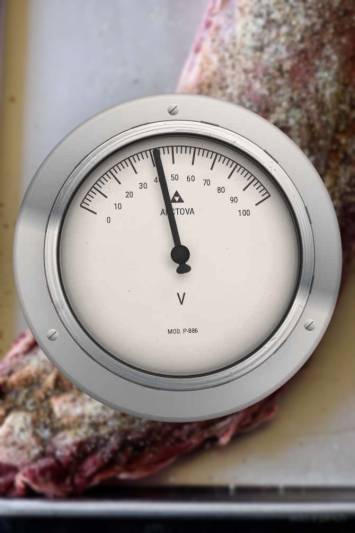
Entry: 42V
